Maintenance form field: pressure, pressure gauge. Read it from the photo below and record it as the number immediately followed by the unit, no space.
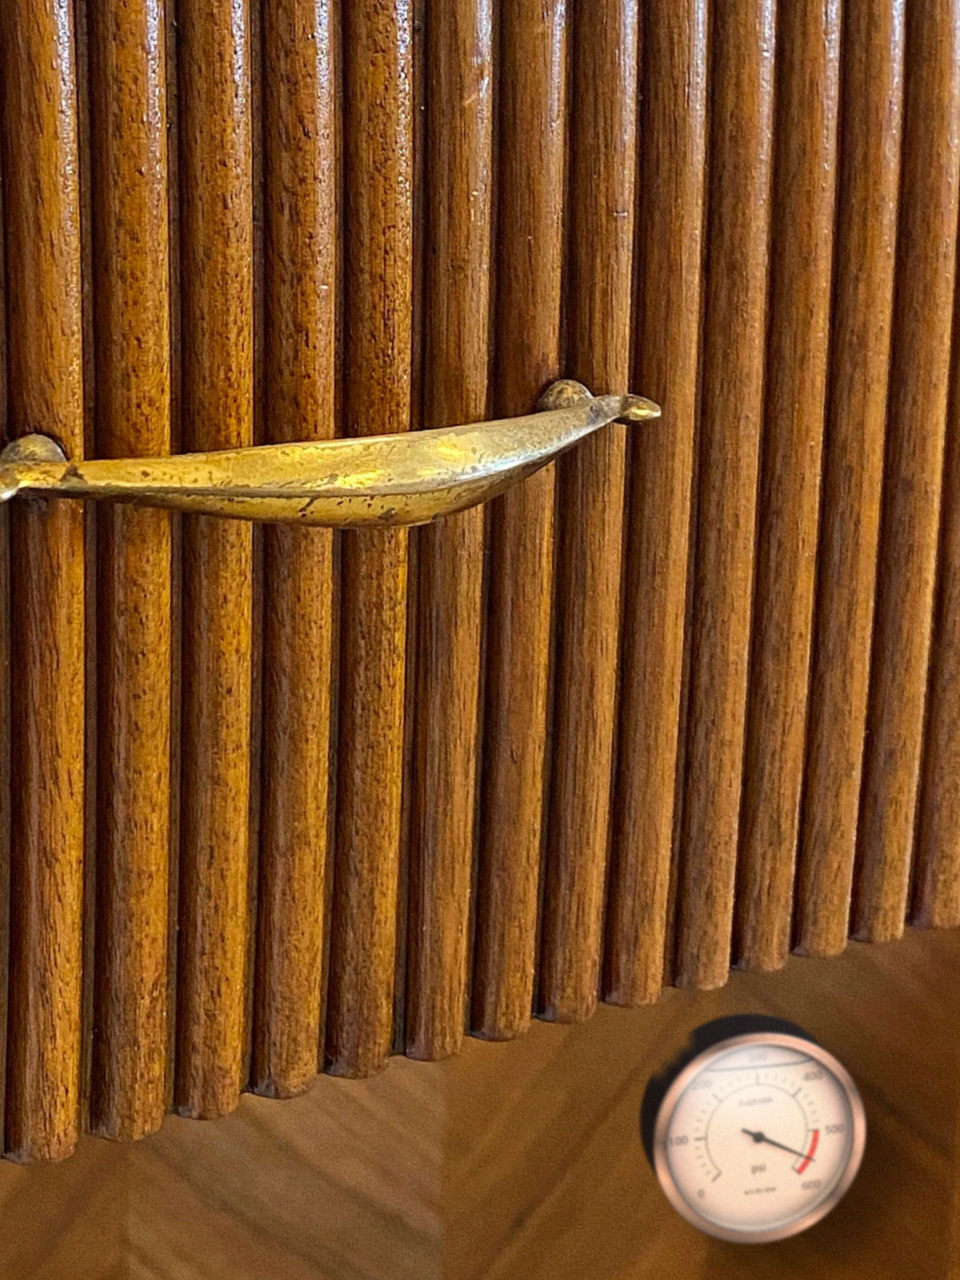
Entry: 560psi
